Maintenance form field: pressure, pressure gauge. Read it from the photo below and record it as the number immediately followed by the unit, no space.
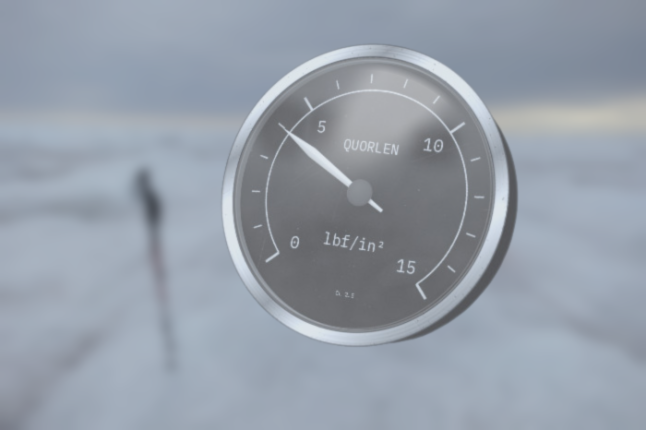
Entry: 4psi
